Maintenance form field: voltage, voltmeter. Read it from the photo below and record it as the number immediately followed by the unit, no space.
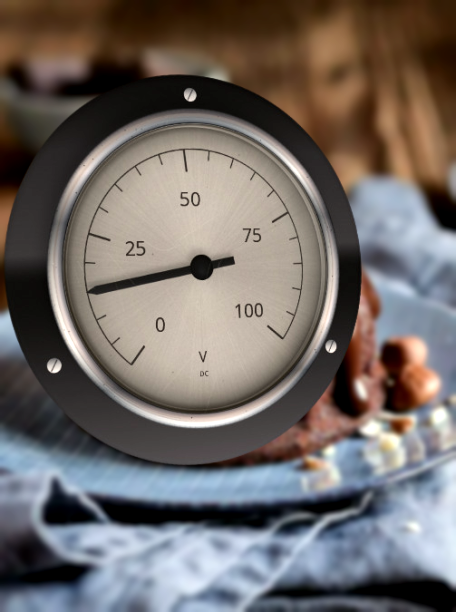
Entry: 15V
